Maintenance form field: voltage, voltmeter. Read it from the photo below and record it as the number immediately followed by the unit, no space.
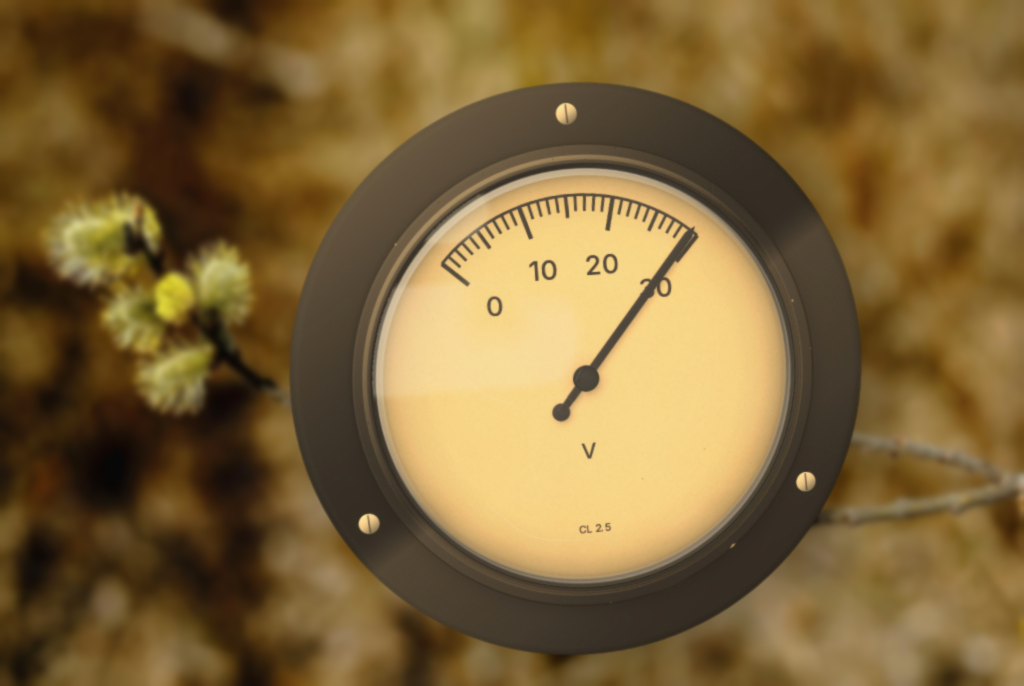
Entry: 29V
